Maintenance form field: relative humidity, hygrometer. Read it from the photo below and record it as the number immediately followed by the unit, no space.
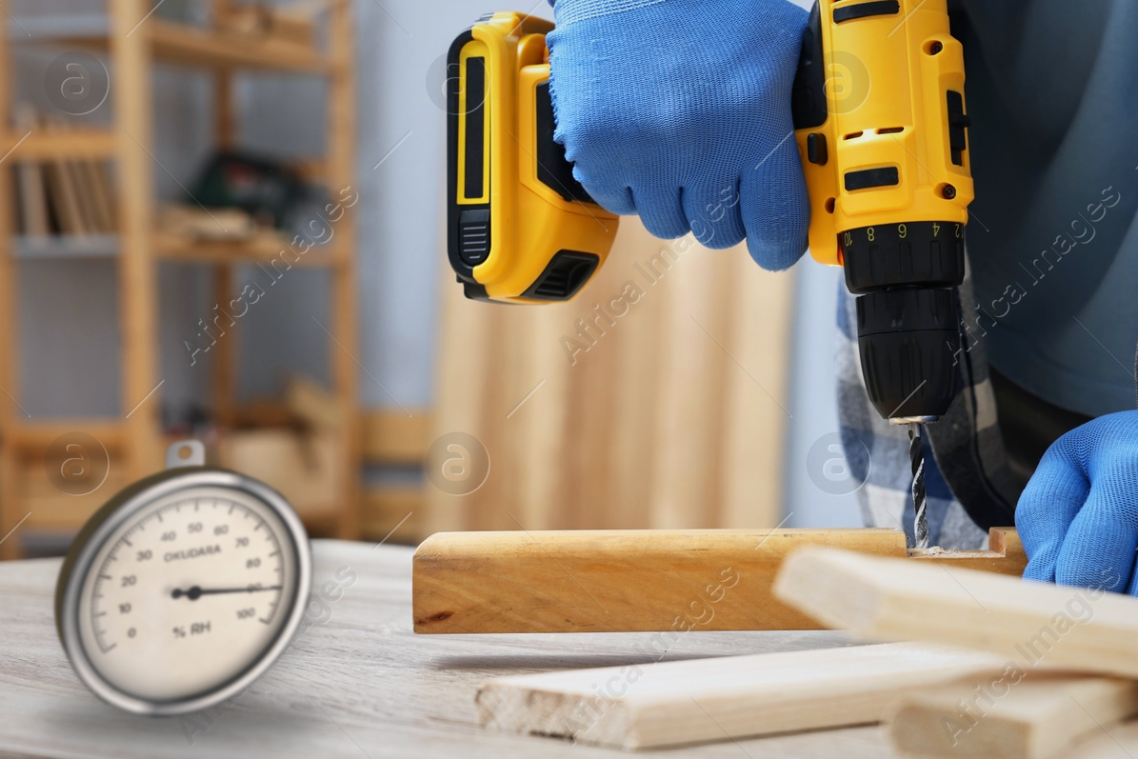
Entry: 90%
